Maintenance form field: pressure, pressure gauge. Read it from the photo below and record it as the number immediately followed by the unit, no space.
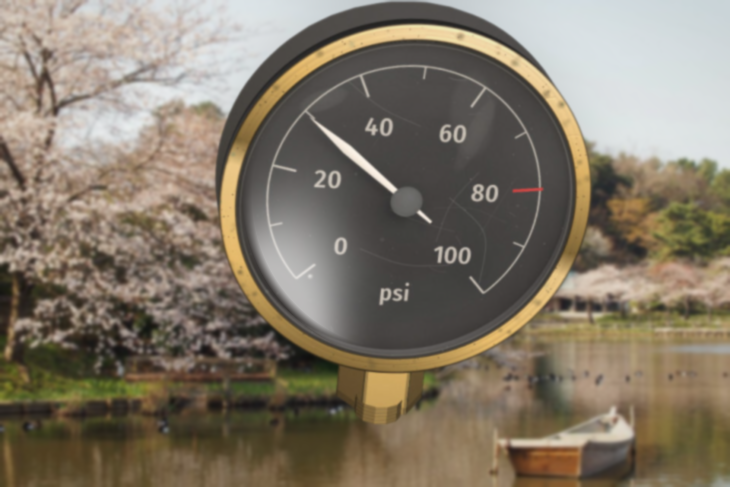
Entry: 30psi
